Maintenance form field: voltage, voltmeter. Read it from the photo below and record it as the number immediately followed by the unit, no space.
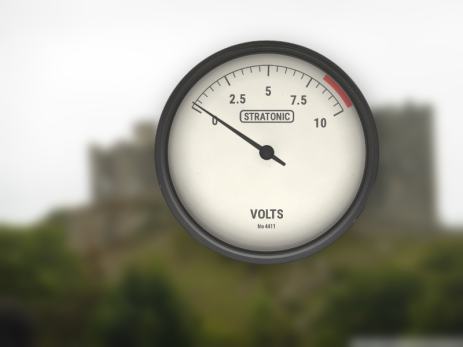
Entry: 0.25V
